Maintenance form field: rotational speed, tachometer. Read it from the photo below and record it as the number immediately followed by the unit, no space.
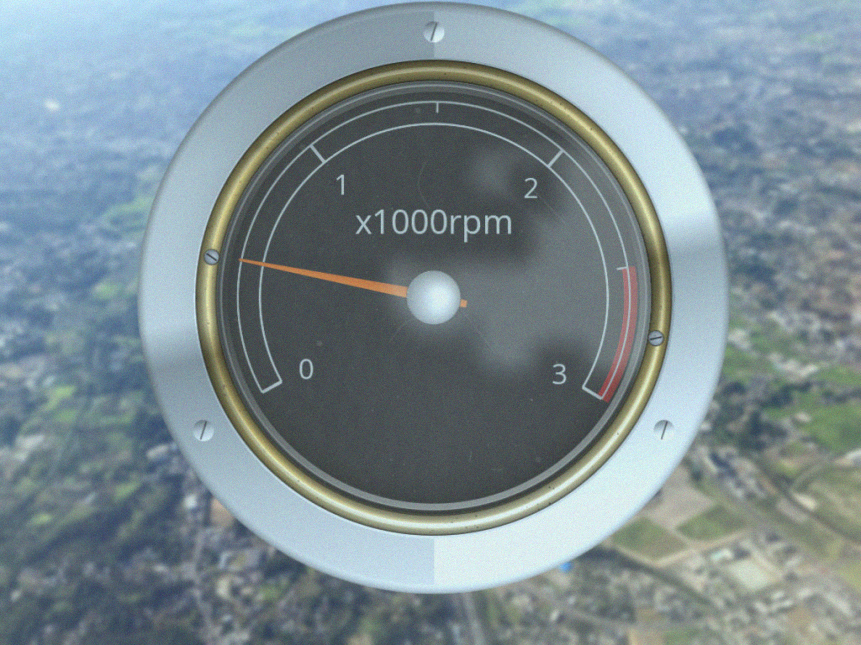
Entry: 500rpm
